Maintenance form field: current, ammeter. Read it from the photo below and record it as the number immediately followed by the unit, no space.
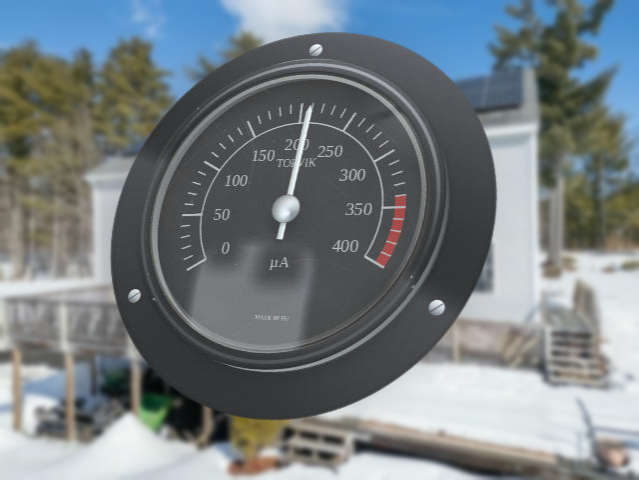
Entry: 210µA
